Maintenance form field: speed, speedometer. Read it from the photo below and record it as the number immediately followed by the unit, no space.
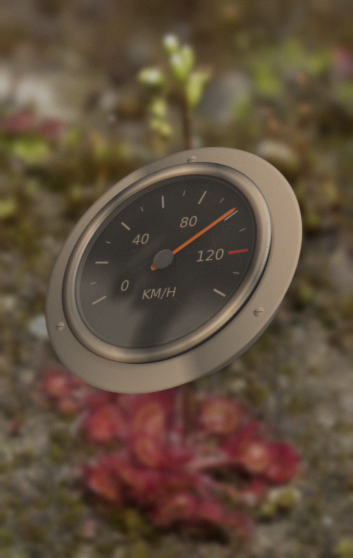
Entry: 100km/h
